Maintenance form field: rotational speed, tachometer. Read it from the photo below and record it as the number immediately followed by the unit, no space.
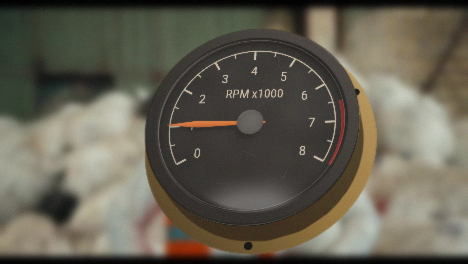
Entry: 1000rpm
